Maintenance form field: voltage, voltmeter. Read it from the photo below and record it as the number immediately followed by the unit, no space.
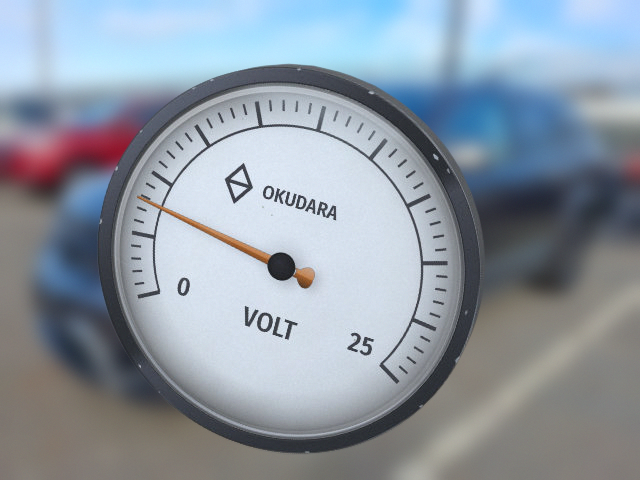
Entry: 4V
